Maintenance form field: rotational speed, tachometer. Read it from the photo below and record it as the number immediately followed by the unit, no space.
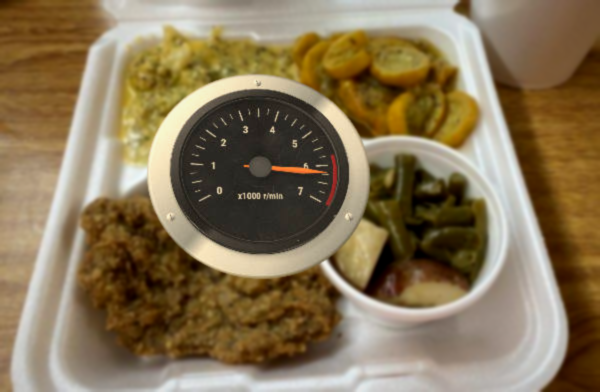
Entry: 6250rpm
